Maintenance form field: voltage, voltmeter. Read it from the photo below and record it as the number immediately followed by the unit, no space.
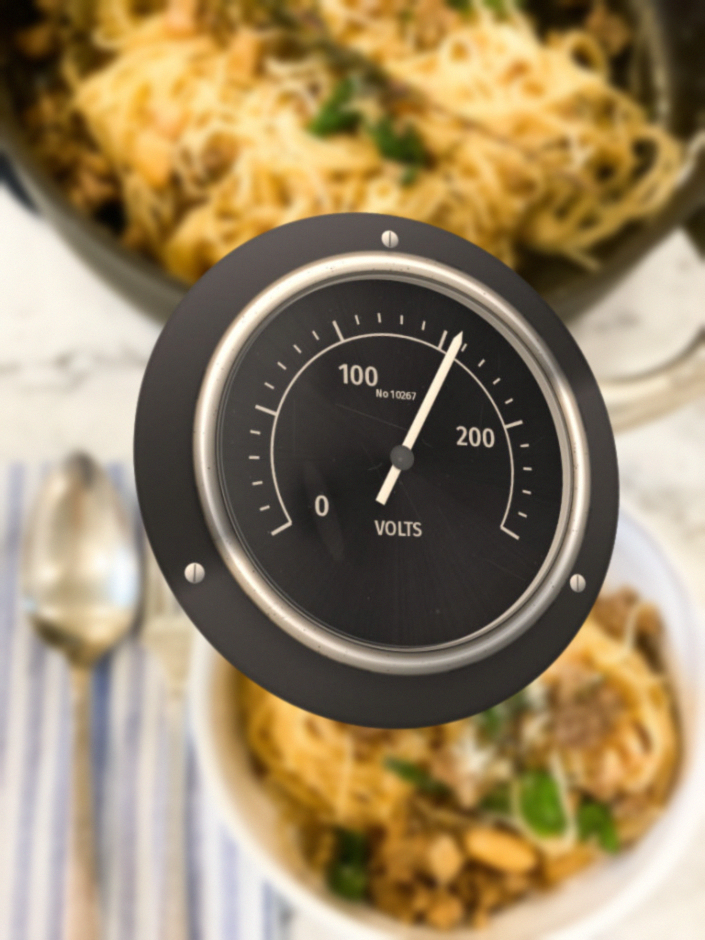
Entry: 155V
